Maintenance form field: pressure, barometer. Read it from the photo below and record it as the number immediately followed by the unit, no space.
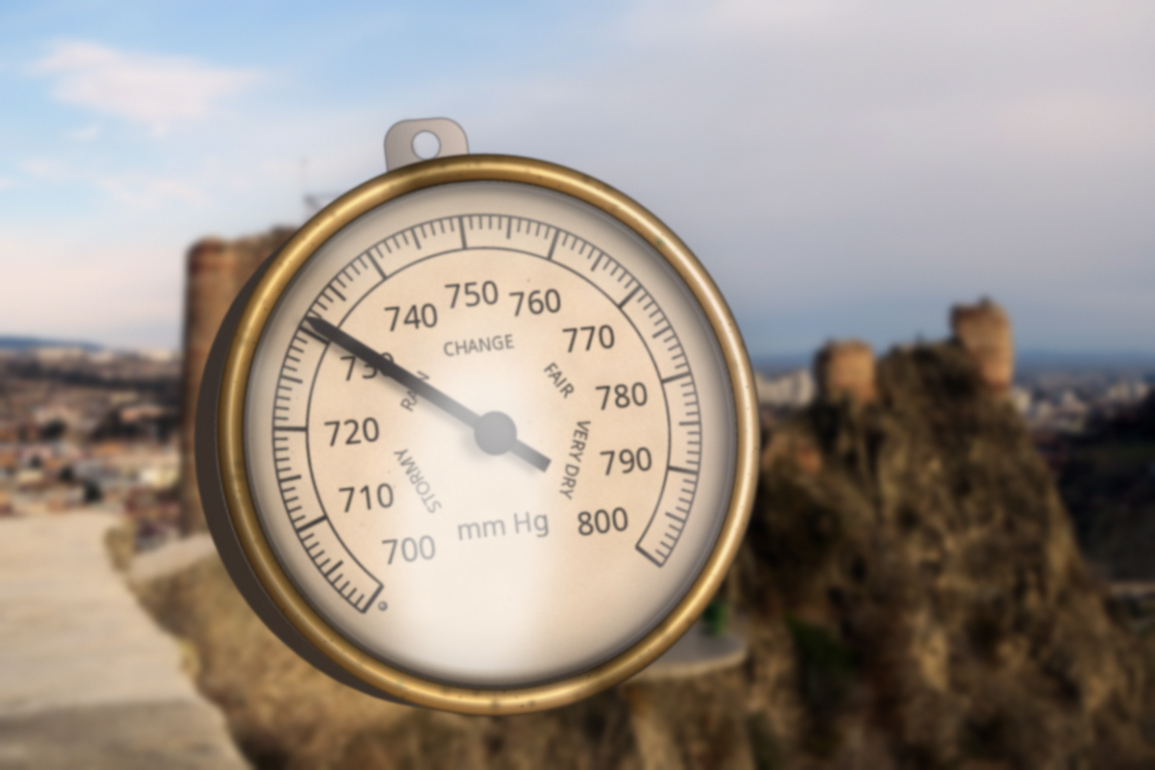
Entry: 731mmHg
